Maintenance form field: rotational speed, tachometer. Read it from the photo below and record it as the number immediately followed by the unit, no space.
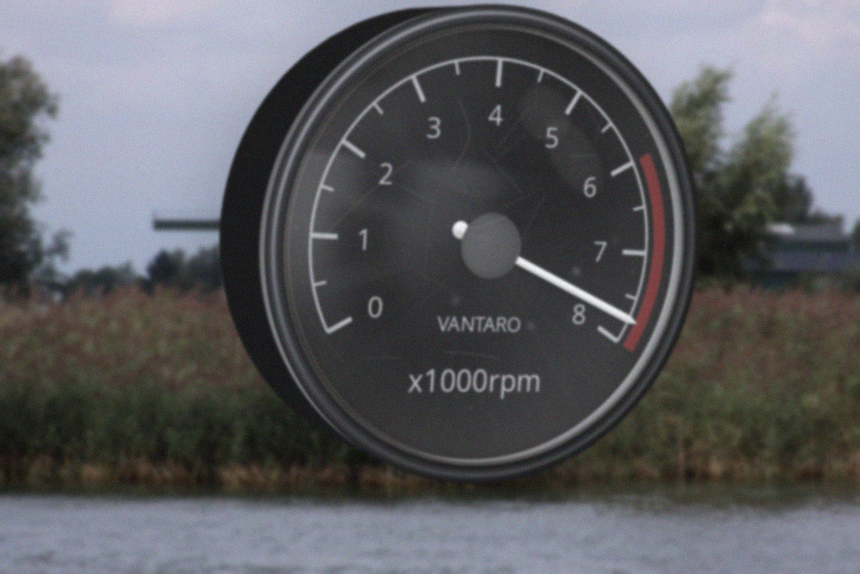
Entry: 7750rpm
